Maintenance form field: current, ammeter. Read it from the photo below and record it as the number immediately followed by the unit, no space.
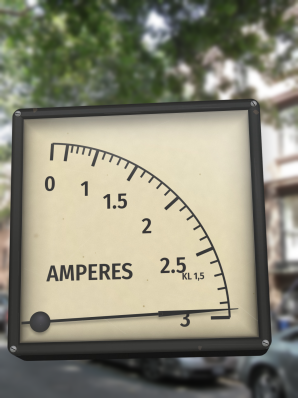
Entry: 2.95A
